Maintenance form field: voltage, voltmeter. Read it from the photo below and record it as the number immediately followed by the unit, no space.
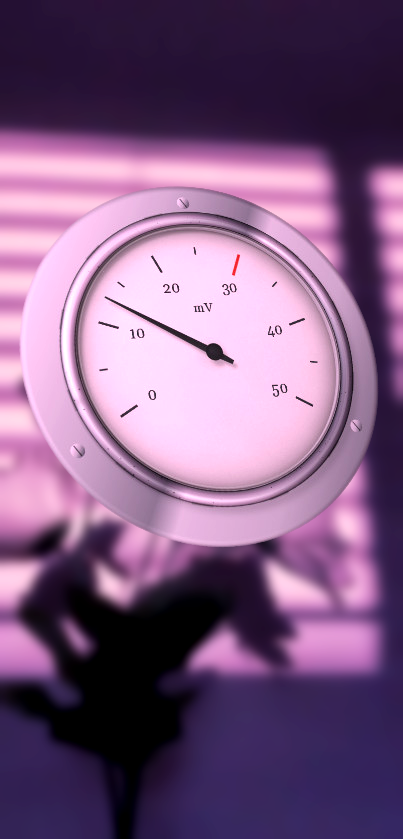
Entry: 12.5mV
